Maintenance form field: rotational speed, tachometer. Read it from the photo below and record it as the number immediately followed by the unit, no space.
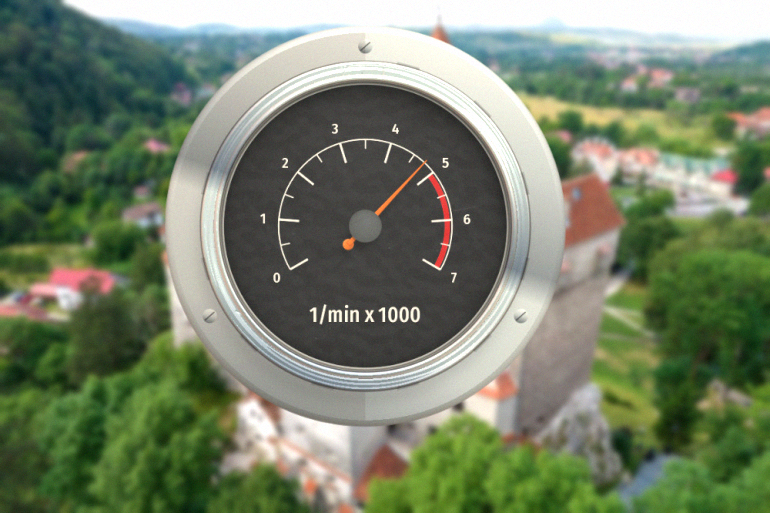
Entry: 4750rpm
